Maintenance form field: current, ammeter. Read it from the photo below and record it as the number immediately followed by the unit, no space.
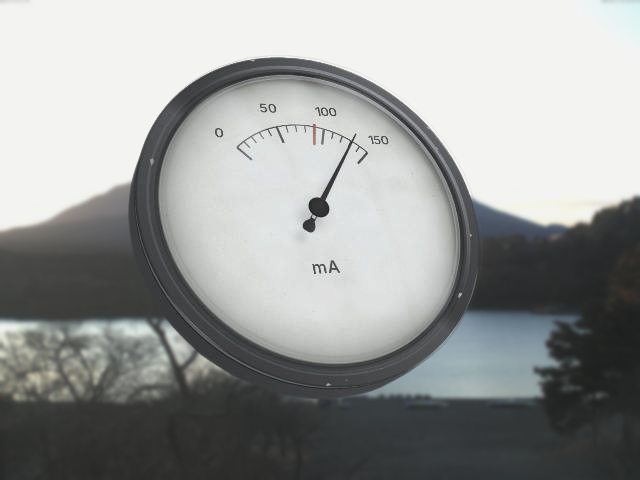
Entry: 130mA
